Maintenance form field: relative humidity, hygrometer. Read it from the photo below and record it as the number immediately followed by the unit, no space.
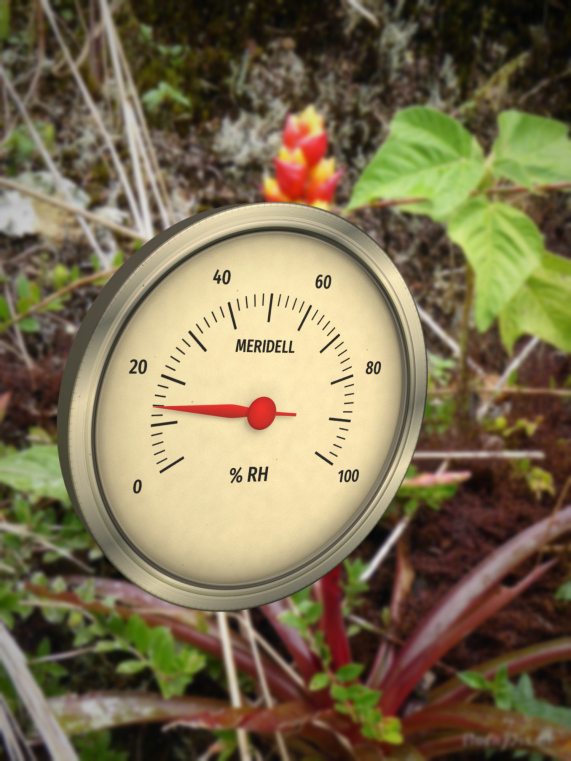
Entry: 14%
